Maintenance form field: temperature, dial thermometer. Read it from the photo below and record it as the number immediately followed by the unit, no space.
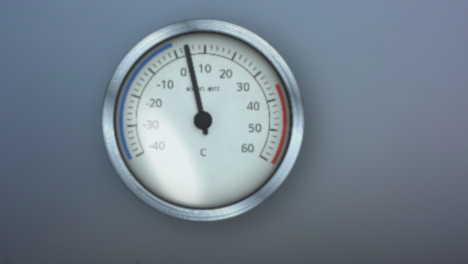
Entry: 4°C
